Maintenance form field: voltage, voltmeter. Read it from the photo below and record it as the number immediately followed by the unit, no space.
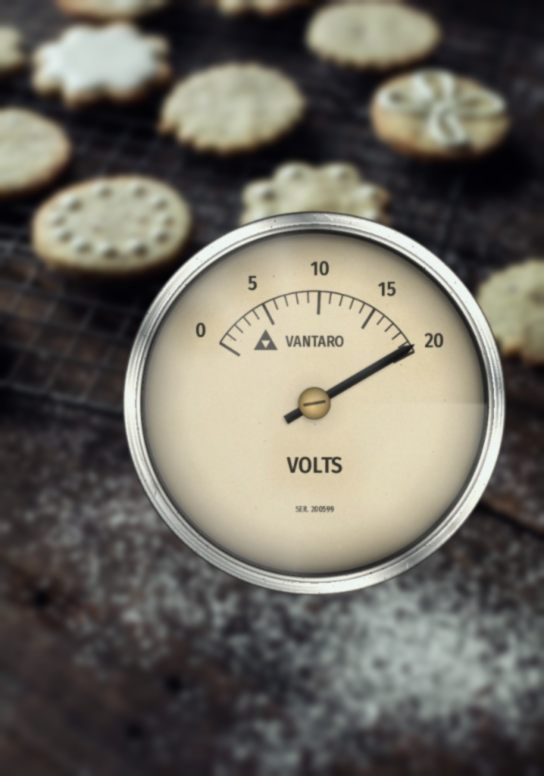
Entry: 19.5V
